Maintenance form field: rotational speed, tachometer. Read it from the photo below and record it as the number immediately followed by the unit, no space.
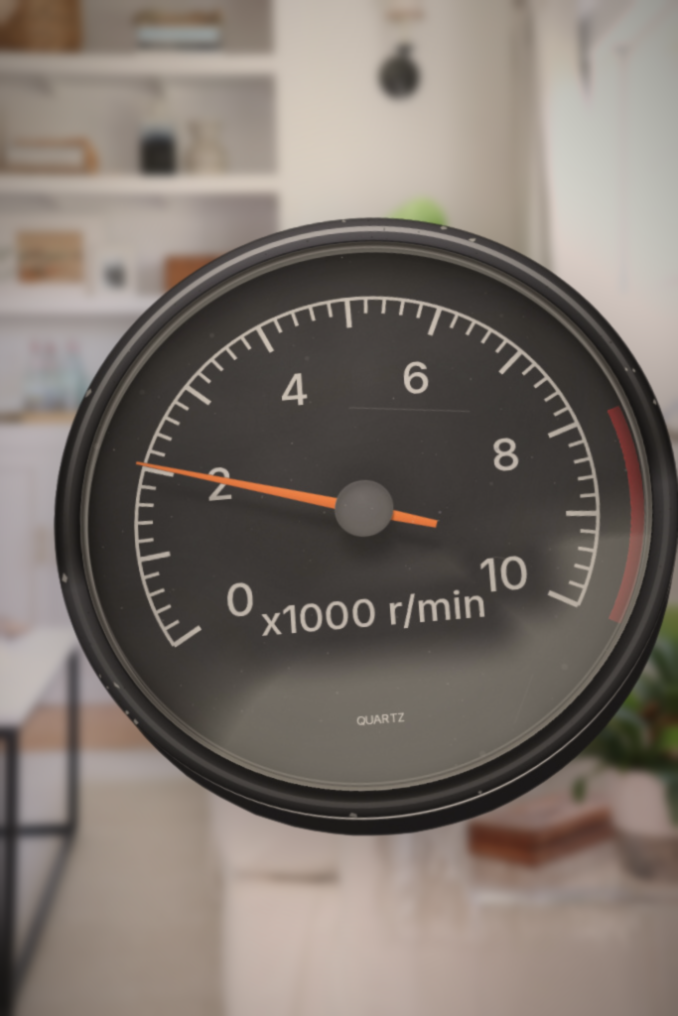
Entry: 2000rpm
